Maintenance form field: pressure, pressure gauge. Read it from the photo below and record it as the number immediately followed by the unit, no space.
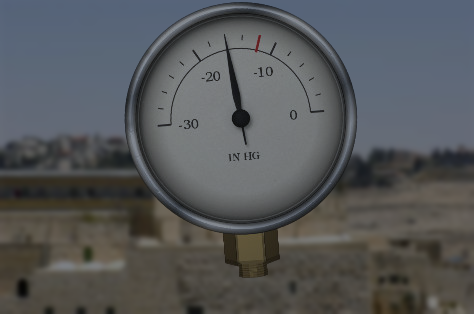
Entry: -16inHg
